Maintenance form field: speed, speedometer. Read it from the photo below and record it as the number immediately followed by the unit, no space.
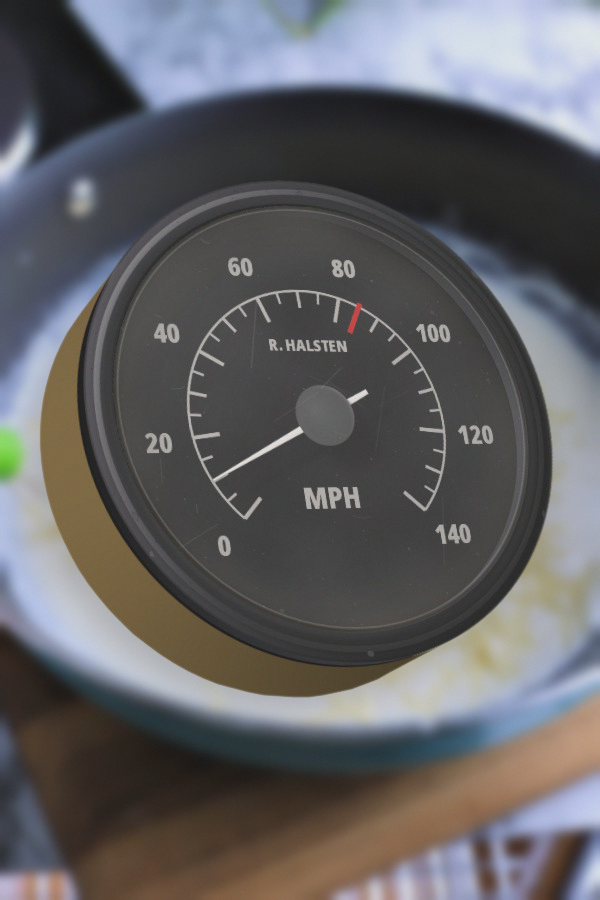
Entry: 10mph
